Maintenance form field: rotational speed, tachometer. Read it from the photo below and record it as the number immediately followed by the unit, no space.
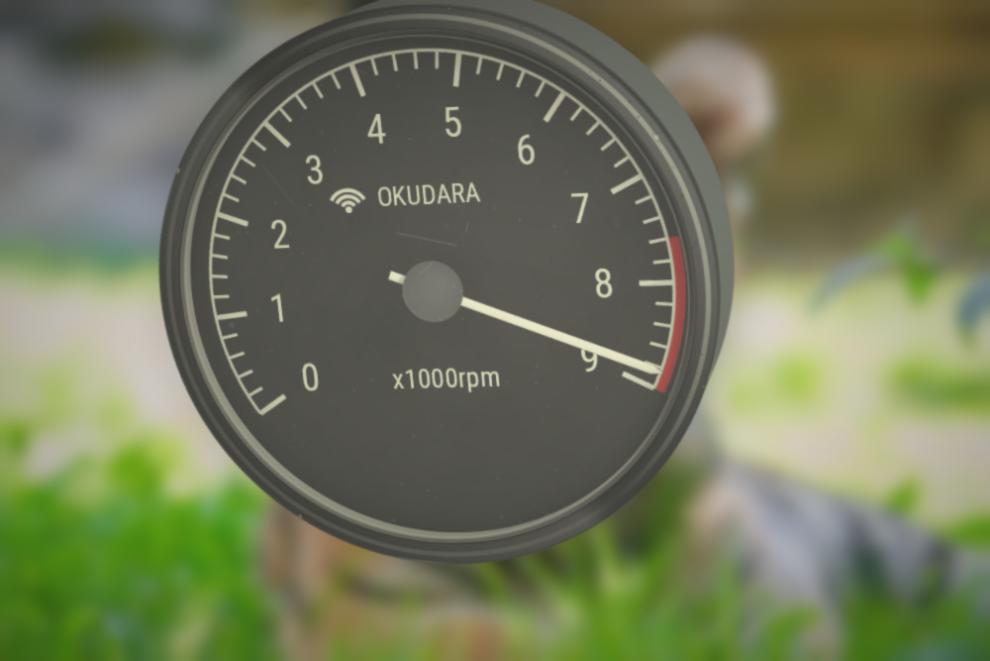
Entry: 8800rpm
